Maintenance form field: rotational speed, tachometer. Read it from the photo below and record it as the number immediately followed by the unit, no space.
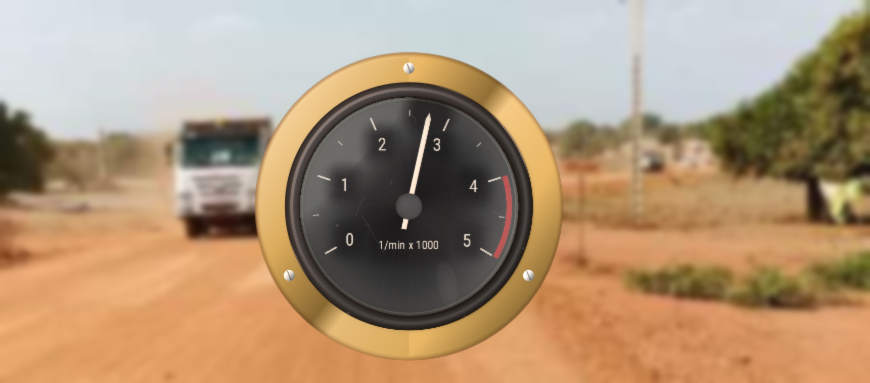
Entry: 2750rpm
